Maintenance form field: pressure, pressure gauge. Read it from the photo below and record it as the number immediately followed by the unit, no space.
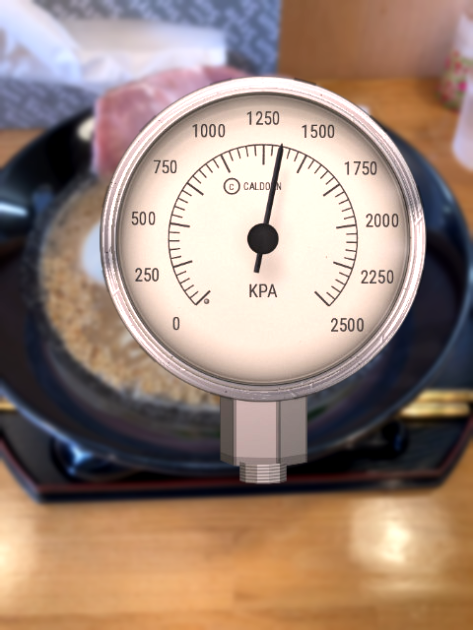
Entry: 1350kPa
